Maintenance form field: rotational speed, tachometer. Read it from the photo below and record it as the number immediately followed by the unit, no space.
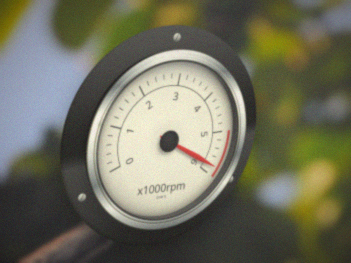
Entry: 5800rpm
